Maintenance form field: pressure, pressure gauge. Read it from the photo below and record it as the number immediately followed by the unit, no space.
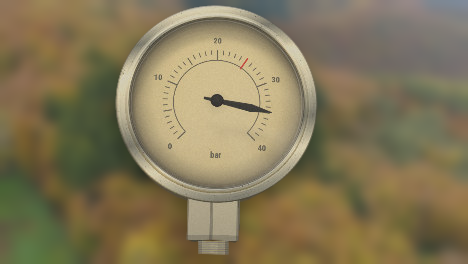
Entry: 35bar
